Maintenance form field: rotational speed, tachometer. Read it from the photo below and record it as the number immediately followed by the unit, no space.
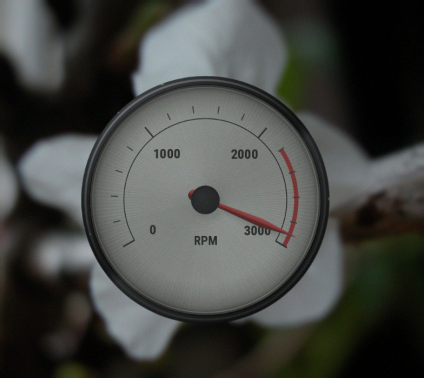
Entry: 2900rpm
